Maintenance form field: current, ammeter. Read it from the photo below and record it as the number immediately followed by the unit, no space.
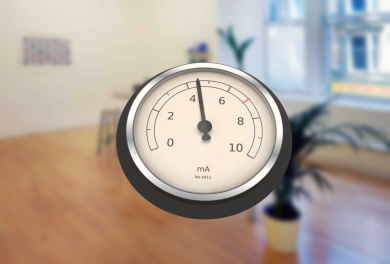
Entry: 4.5mA
